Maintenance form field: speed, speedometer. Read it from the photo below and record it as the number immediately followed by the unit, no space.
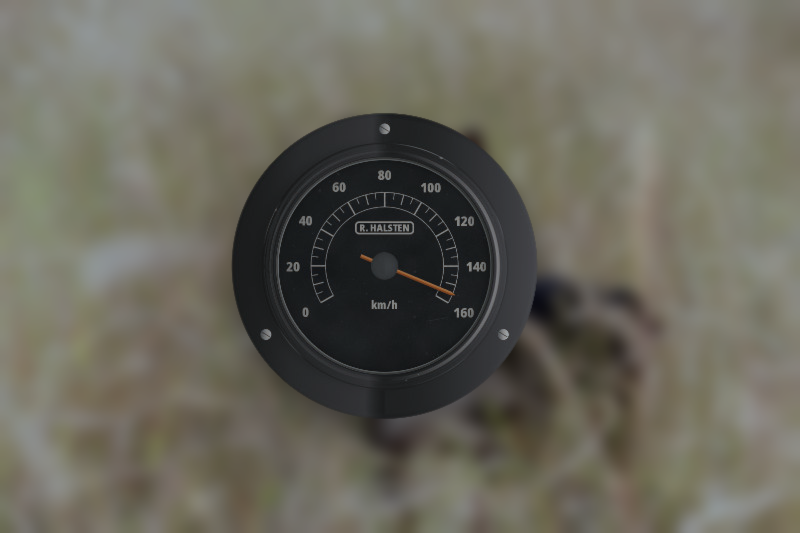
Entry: 155km/h
